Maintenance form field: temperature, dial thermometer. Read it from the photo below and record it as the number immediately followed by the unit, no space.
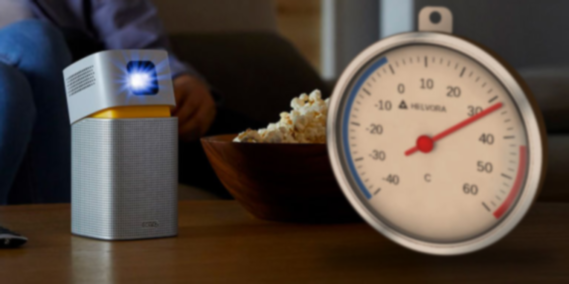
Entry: 32°C
